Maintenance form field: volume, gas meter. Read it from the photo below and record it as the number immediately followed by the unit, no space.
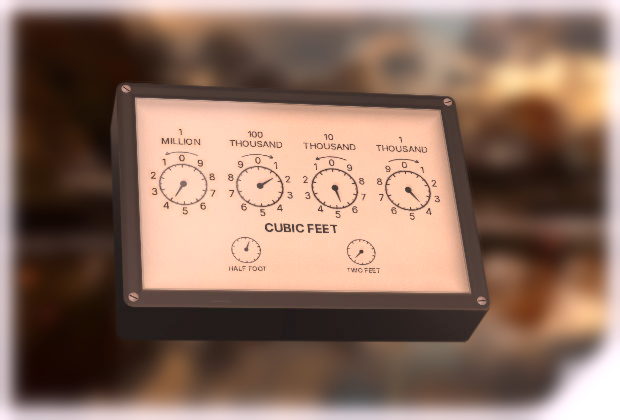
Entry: 415400ft³
